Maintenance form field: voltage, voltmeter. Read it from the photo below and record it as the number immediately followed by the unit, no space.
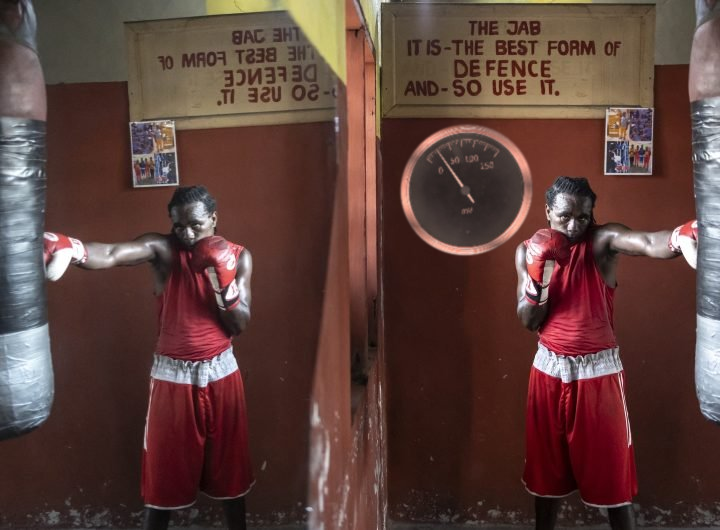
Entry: 25mV
